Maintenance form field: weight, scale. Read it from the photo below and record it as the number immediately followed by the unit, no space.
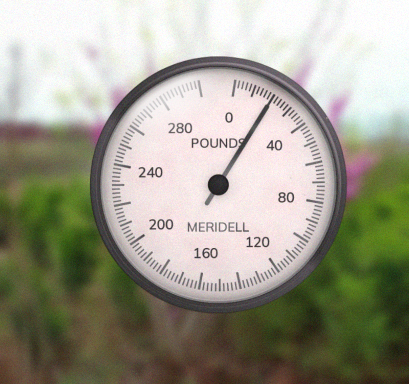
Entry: 20lb
